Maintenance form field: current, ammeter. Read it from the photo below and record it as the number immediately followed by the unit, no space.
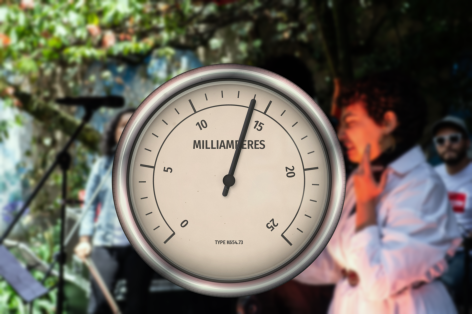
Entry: 14mA
